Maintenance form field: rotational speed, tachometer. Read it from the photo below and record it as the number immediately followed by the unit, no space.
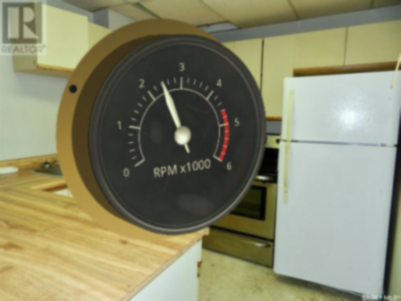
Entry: 2400rpm
